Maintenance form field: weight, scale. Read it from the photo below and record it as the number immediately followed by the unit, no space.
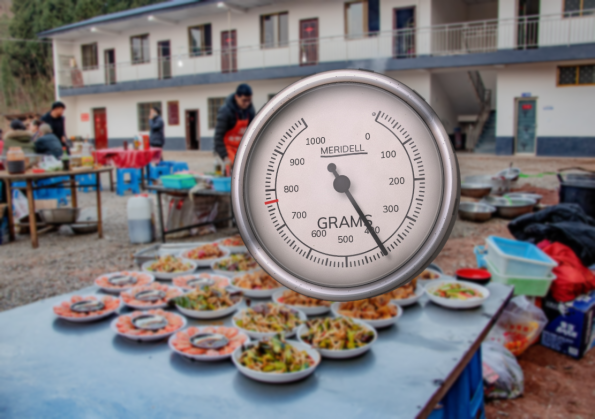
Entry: 400g
